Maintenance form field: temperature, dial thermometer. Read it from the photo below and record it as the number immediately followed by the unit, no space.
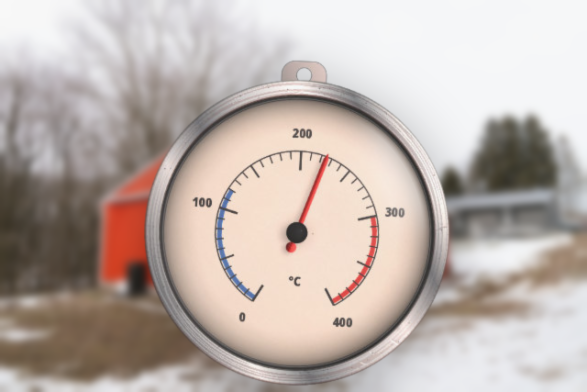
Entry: 225°C
